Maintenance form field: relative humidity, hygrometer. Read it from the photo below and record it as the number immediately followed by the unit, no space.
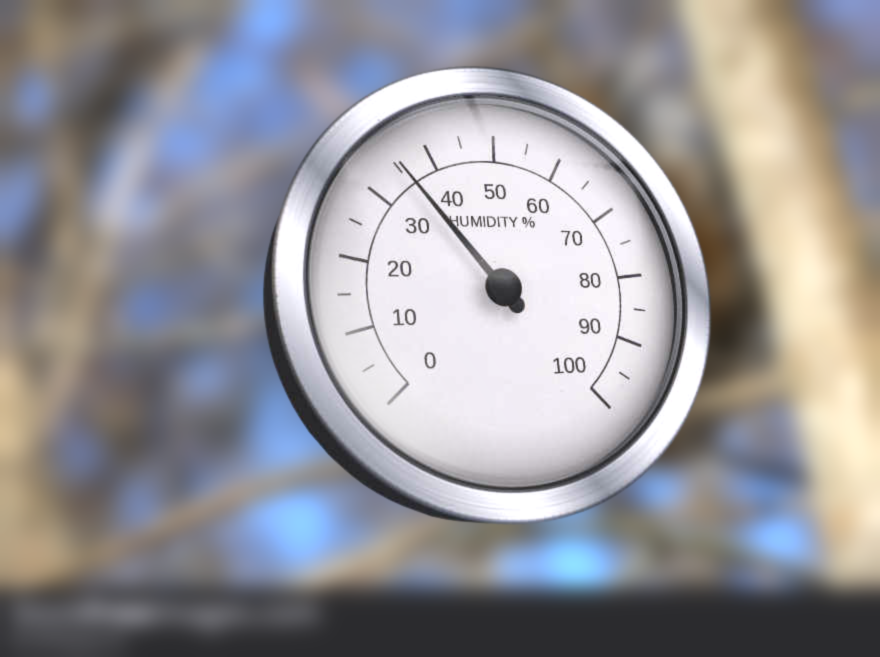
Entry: 35%
